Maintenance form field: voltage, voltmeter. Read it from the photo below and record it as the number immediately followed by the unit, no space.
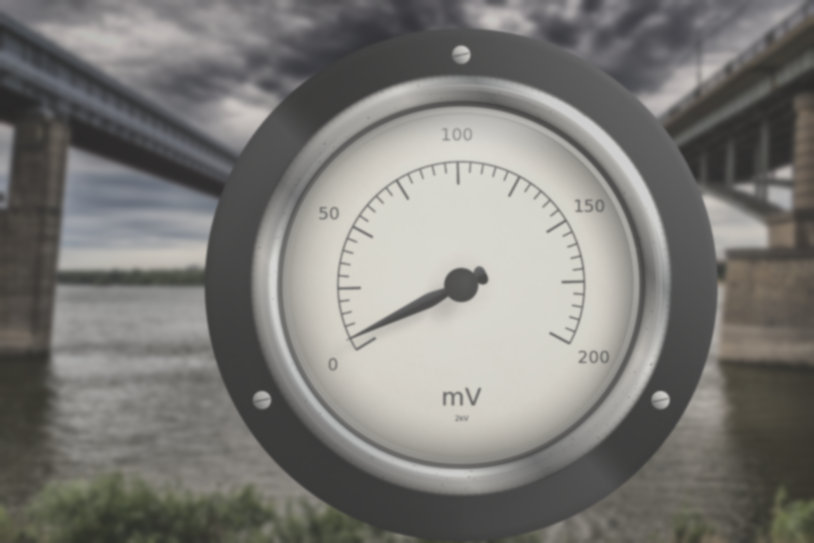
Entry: 5mV
